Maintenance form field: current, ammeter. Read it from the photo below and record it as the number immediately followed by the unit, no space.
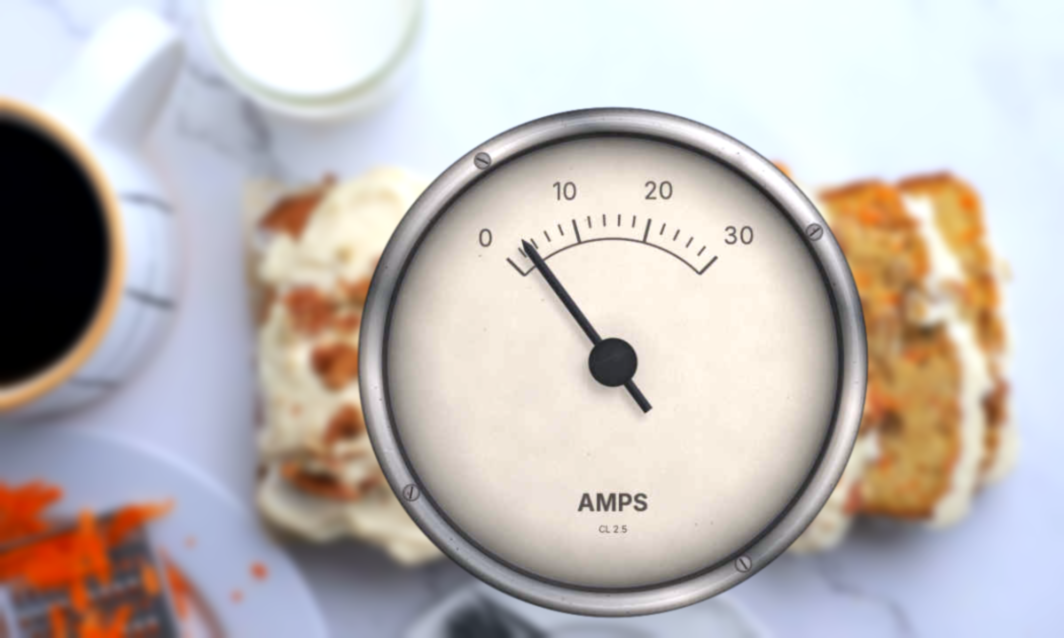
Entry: 3A
